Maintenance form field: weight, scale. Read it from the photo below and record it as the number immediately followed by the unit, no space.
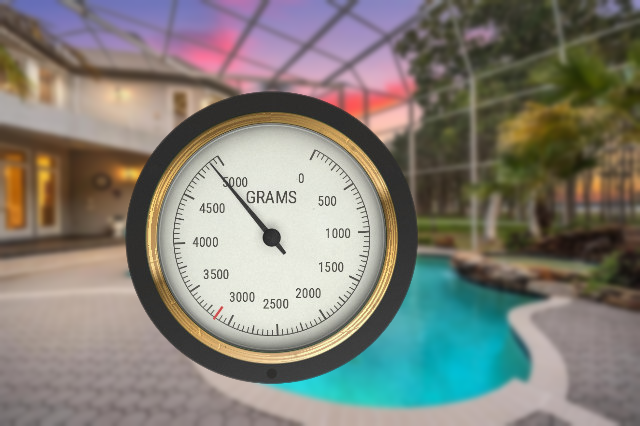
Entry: 4900g
